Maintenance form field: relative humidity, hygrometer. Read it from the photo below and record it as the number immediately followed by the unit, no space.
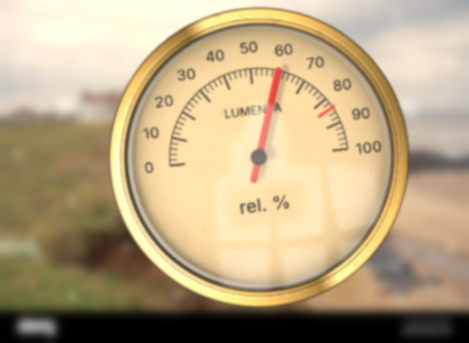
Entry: 60%
